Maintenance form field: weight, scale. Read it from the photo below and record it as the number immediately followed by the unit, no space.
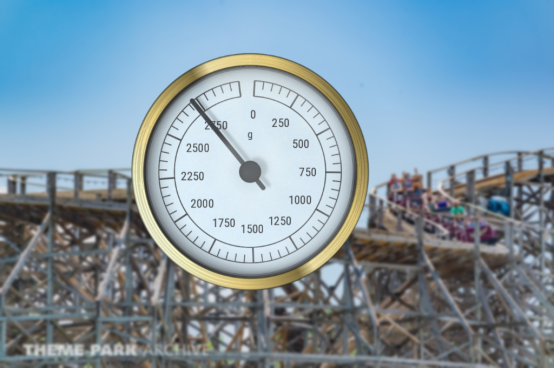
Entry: 2725g
